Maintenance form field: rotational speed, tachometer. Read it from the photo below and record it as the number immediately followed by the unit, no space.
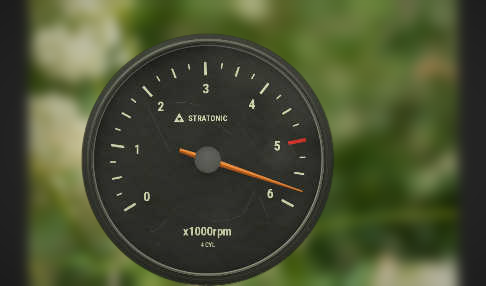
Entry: 5750rpm
